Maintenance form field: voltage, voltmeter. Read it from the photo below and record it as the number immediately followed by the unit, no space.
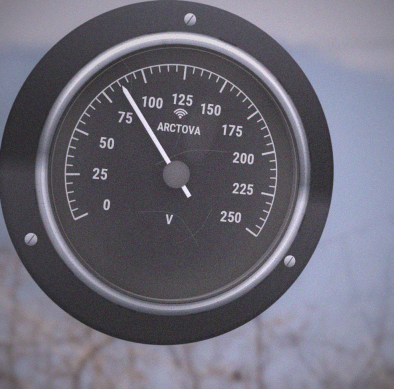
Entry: 85V
